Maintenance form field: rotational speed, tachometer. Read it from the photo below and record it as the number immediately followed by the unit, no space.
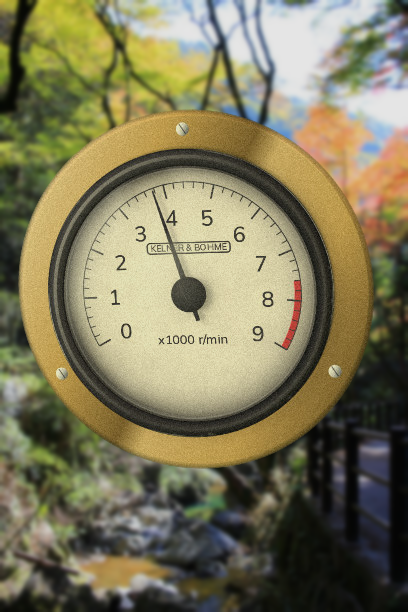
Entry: 3800rpm
